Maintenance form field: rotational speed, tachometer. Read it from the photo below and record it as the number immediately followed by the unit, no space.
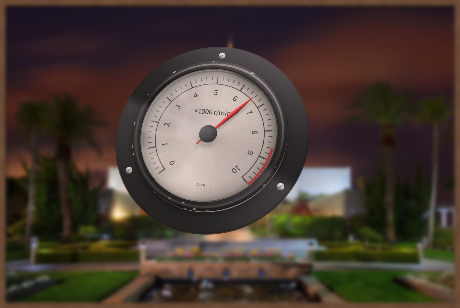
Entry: 6600rpm
